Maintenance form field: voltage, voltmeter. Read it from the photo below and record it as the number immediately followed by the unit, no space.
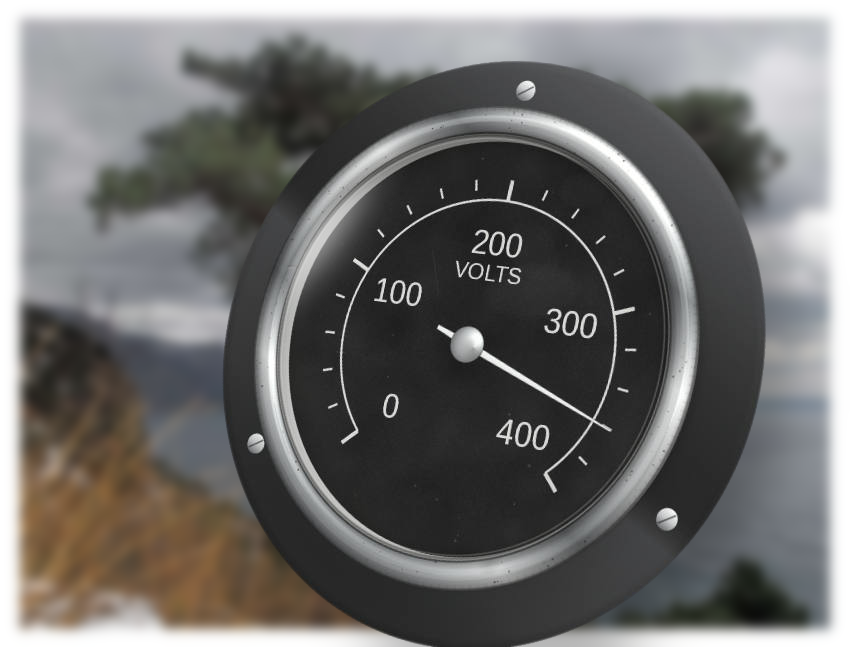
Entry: 360V
